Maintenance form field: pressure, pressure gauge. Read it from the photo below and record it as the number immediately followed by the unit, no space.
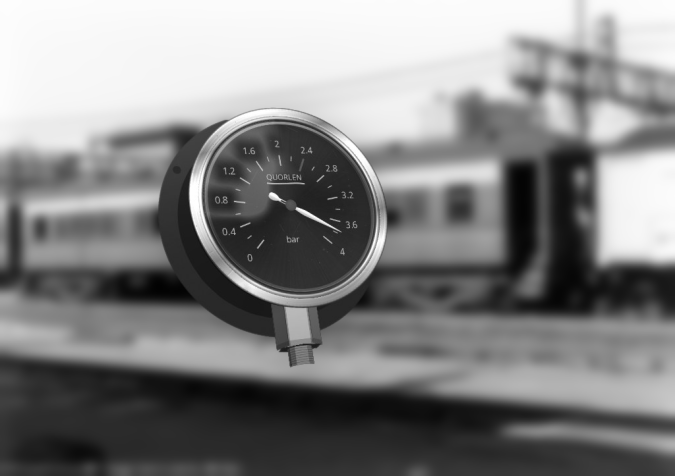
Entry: 3.8bar
